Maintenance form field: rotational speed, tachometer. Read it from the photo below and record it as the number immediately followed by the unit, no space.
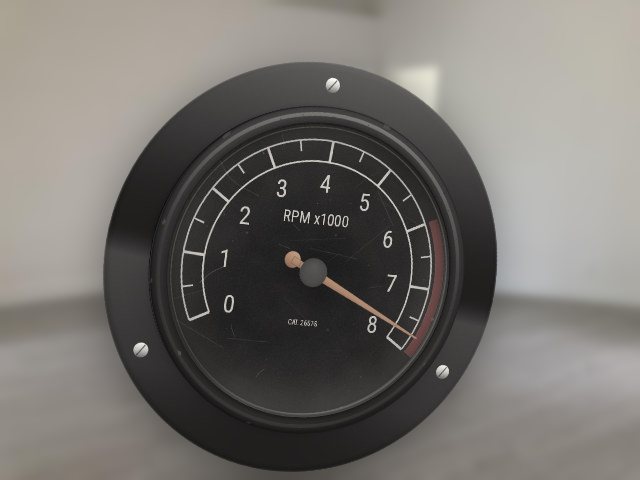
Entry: 7750rpm
